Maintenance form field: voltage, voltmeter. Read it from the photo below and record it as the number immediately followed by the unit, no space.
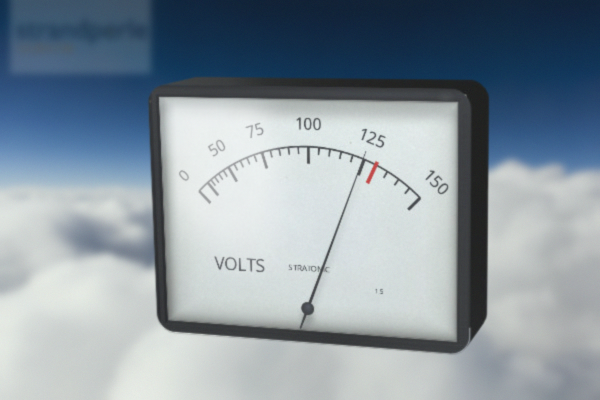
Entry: 125V
